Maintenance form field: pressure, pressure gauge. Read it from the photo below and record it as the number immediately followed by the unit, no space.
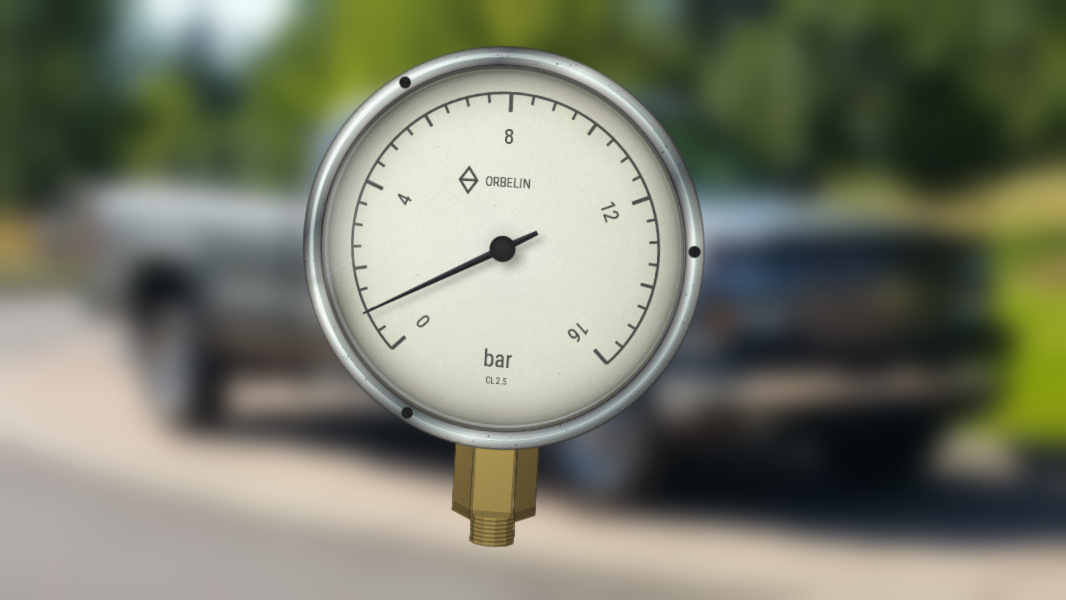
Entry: 1bar
